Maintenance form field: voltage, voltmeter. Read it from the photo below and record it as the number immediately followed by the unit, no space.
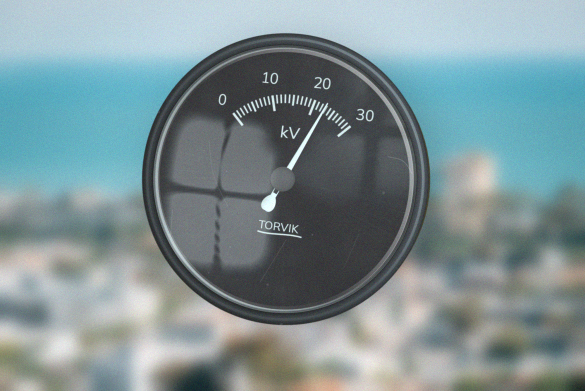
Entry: 23kV
